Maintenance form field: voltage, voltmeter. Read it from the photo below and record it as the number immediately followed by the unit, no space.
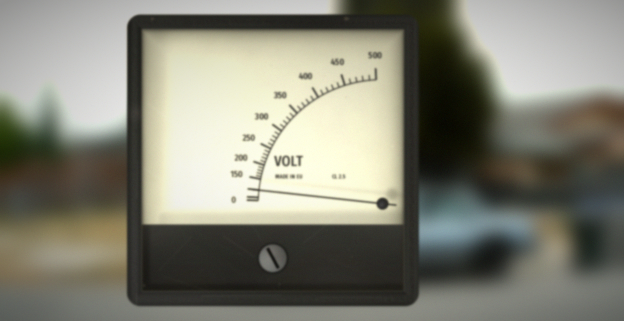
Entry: 100V
